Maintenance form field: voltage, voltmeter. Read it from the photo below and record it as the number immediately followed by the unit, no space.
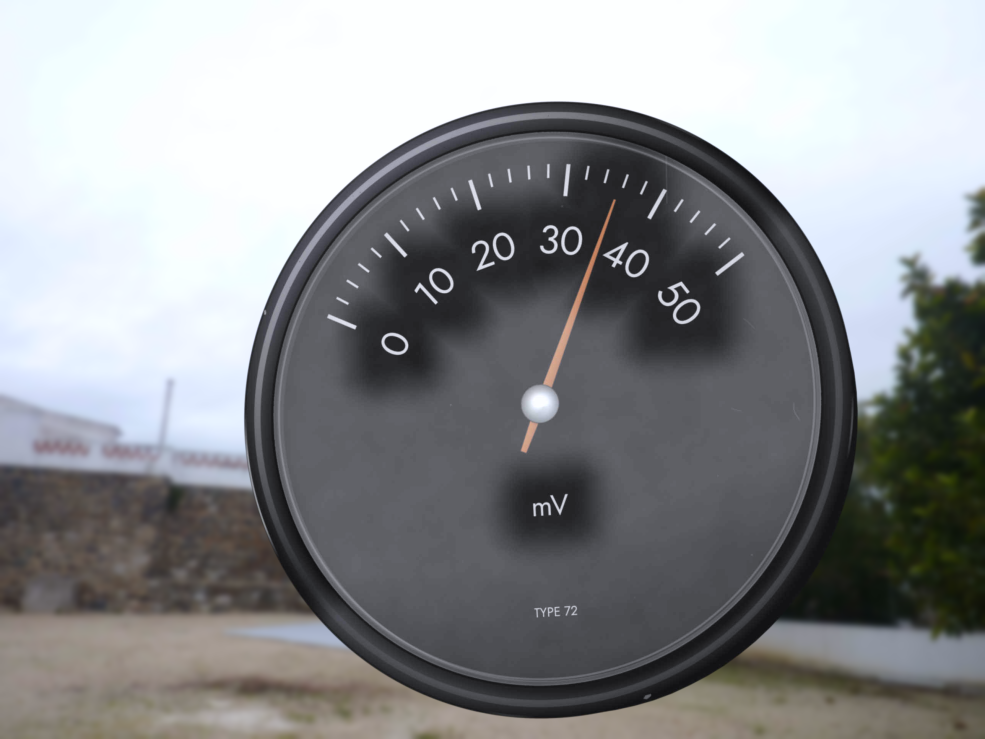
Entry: 36mV
